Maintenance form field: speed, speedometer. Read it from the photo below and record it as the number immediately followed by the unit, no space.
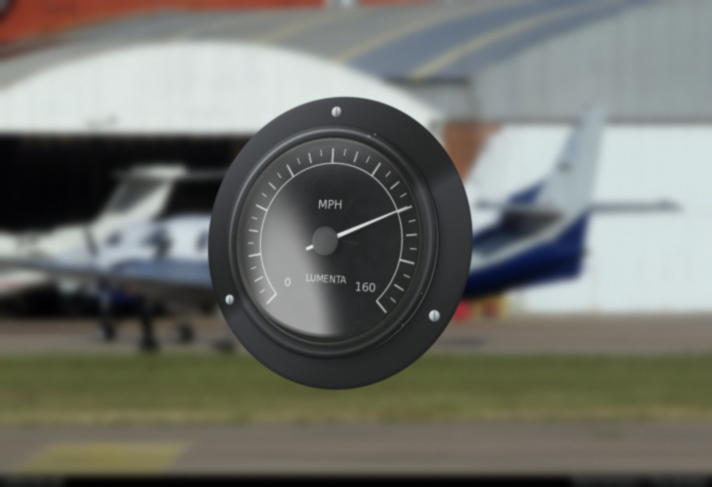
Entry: 120mph
